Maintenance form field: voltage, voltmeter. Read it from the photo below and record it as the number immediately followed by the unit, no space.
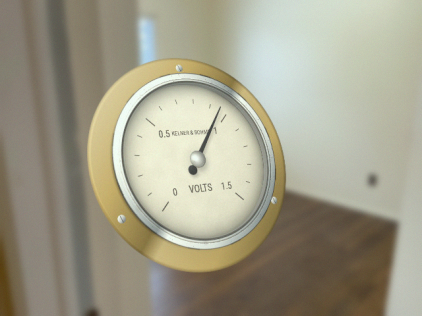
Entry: 0.95V
